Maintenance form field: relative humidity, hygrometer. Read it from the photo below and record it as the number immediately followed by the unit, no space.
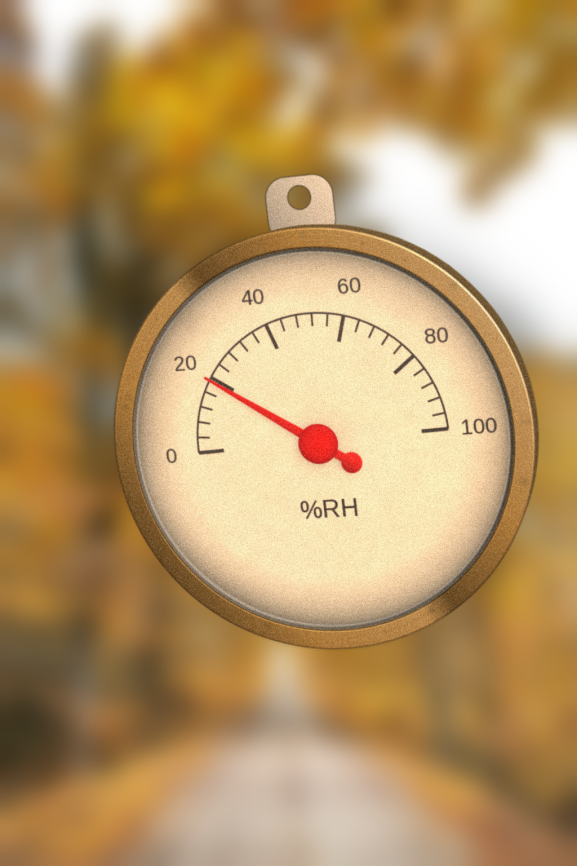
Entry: 20%
